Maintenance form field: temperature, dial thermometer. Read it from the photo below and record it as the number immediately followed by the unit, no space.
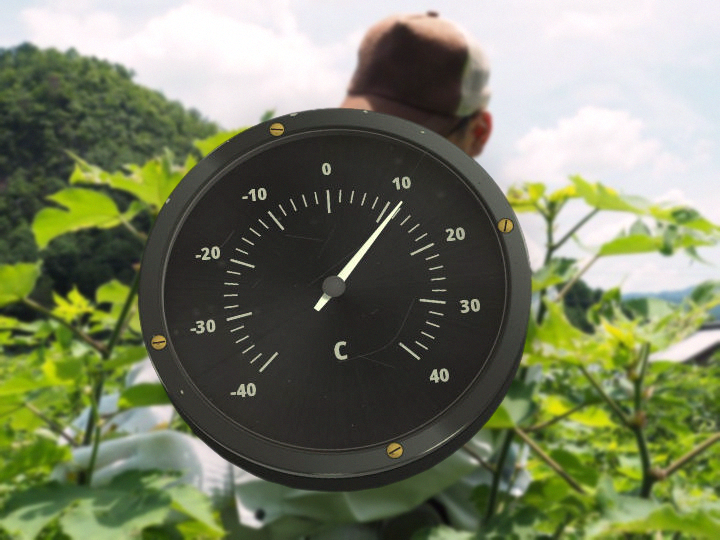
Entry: 12°C
